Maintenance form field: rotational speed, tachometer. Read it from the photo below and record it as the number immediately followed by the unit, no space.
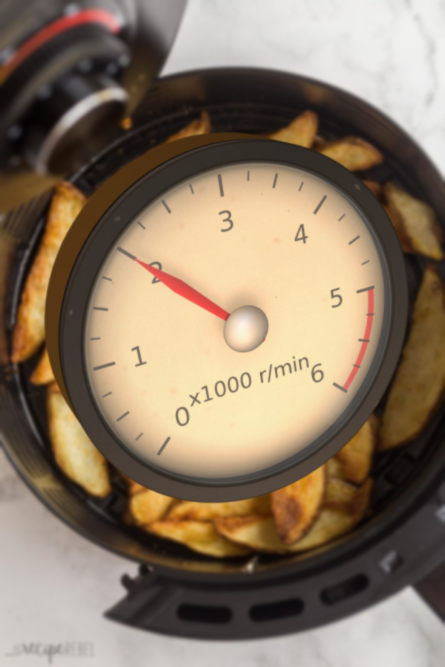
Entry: 2000rpm
